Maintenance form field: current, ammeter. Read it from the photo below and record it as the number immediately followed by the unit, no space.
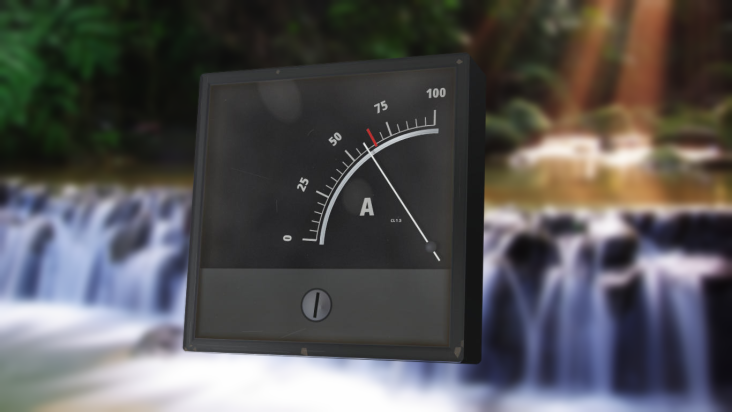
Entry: 60A
